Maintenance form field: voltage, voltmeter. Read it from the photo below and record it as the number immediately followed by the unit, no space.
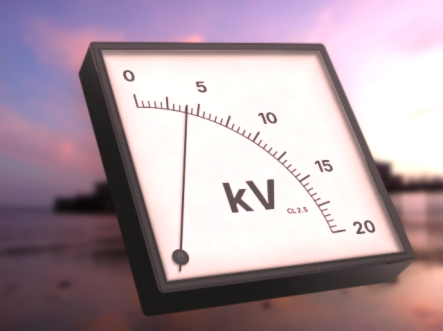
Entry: 4kV
